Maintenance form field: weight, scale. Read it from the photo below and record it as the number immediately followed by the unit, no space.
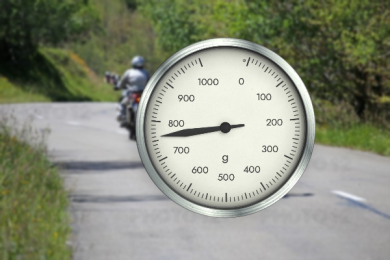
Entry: 760g
